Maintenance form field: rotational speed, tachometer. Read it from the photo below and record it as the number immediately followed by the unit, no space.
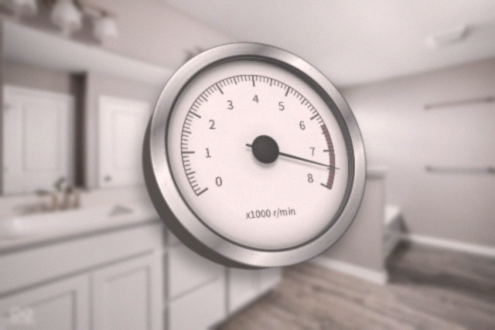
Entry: 7500rpm
